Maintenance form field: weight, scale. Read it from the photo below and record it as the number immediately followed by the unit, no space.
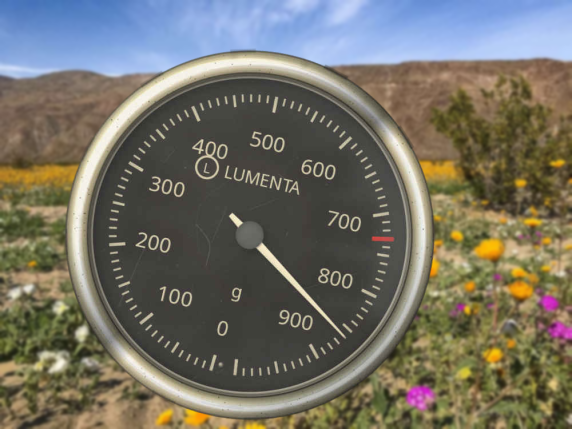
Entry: 860g
